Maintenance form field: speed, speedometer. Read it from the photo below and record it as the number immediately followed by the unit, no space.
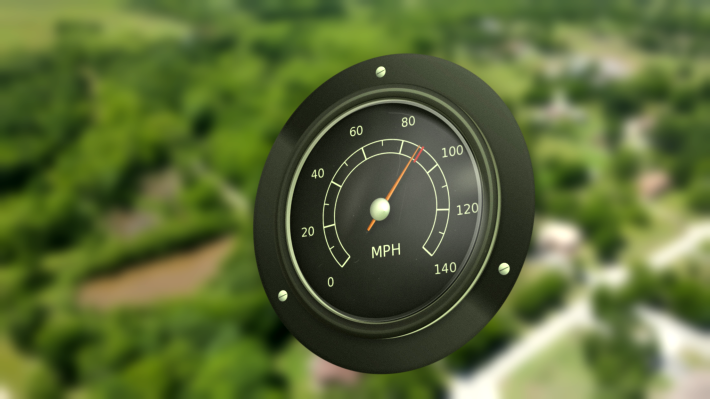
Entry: 90mph
